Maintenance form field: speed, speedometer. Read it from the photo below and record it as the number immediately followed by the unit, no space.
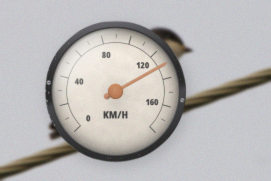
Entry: 130km/h
